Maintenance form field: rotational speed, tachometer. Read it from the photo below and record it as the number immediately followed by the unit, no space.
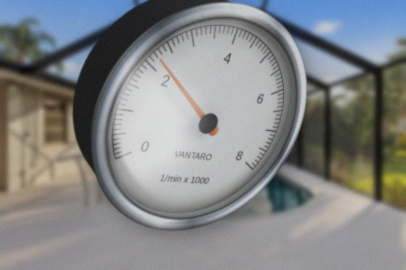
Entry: 2200rpm
